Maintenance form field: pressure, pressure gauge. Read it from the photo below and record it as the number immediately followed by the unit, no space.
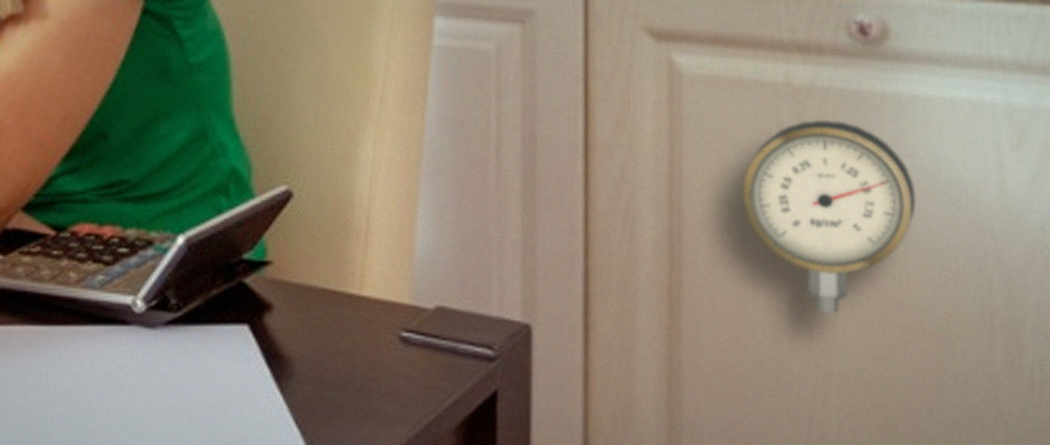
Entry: 1.5kg/cm²
